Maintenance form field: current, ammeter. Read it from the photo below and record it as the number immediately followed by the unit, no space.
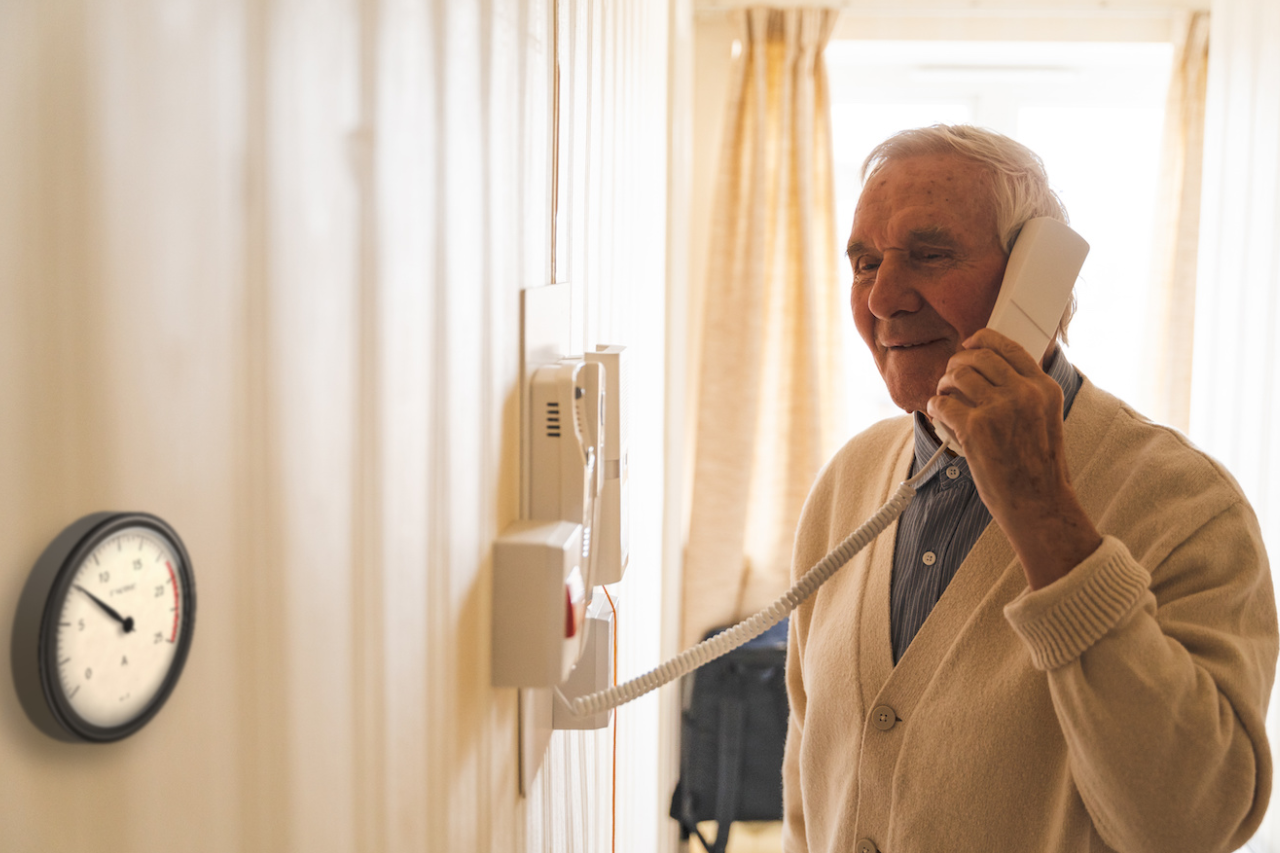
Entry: 7.5A
